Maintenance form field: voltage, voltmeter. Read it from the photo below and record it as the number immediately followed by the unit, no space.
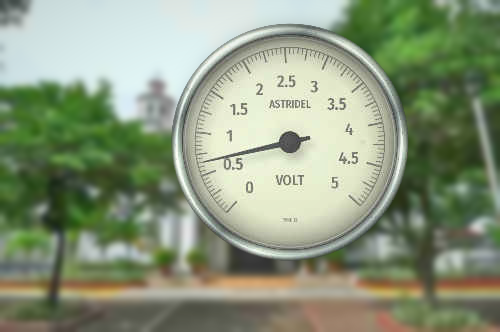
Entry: 0.65V
